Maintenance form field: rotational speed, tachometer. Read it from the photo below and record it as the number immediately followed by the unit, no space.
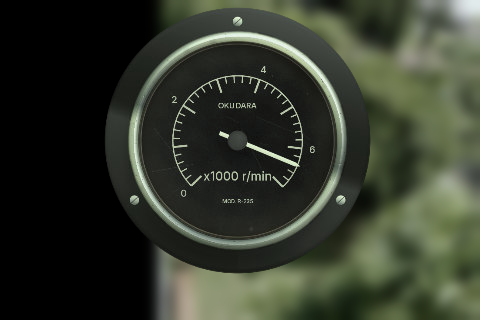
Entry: 6400rpm
